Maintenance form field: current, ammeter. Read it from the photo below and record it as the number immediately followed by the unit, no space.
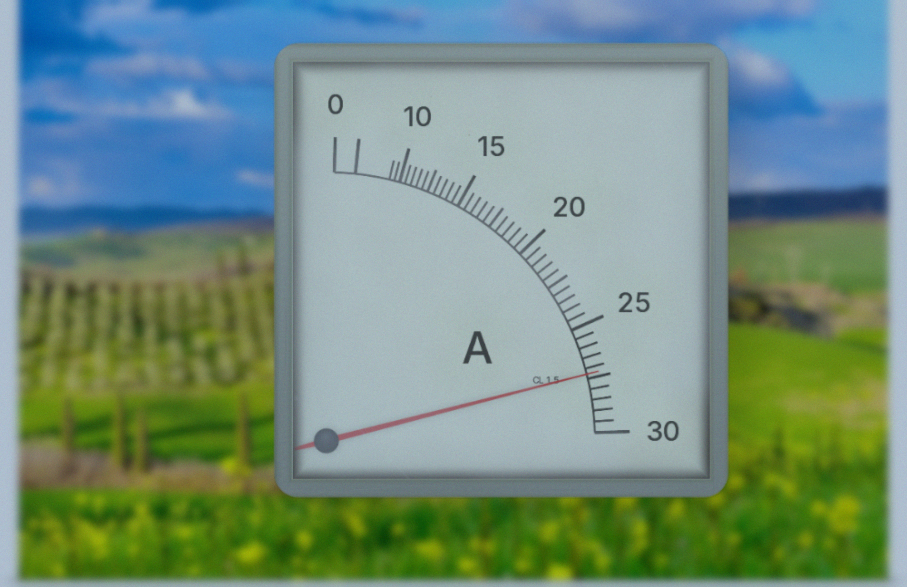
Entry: 27.25A
